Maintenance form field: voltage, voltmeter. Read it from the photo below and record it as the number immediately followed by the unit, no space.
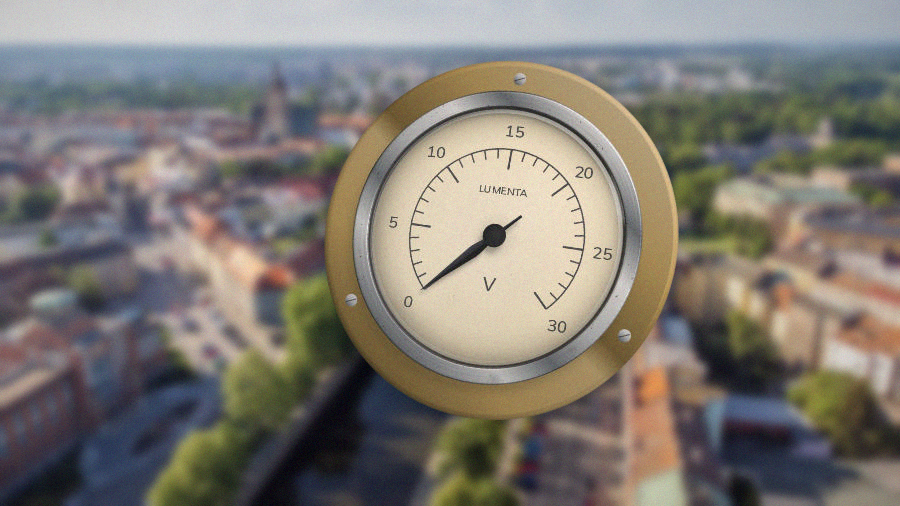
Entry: 0V
